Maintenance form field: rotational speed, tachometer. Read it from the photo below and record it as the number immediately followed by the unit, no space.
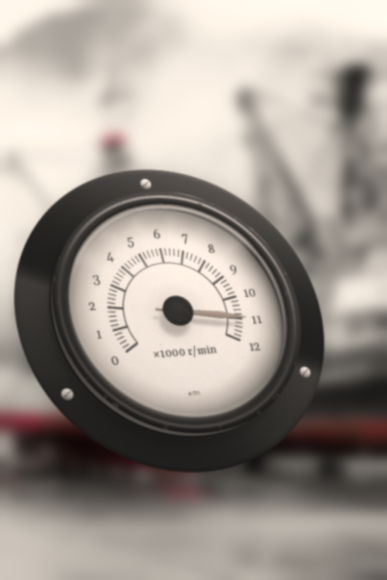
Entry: 11000rpm
